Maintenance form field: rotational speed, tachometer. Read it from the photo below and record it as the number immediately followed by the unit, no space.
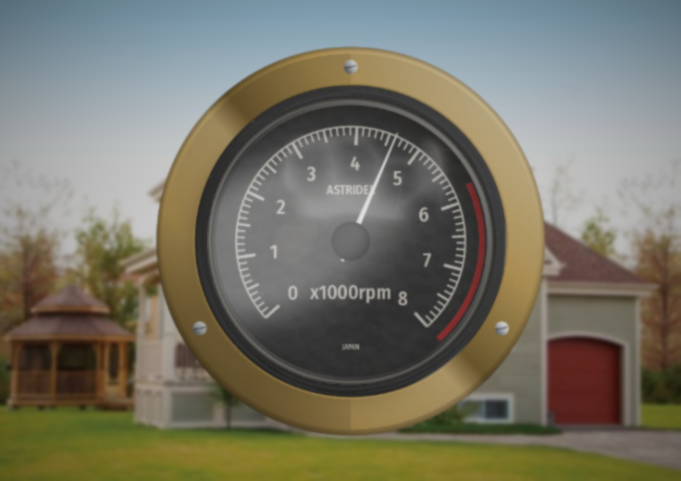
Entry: 4600rpm
